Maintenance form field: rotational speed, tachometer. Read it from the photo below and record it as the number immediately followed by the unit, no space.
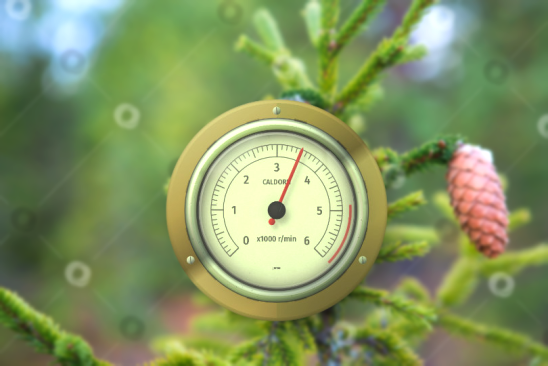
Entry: 3500rpm
